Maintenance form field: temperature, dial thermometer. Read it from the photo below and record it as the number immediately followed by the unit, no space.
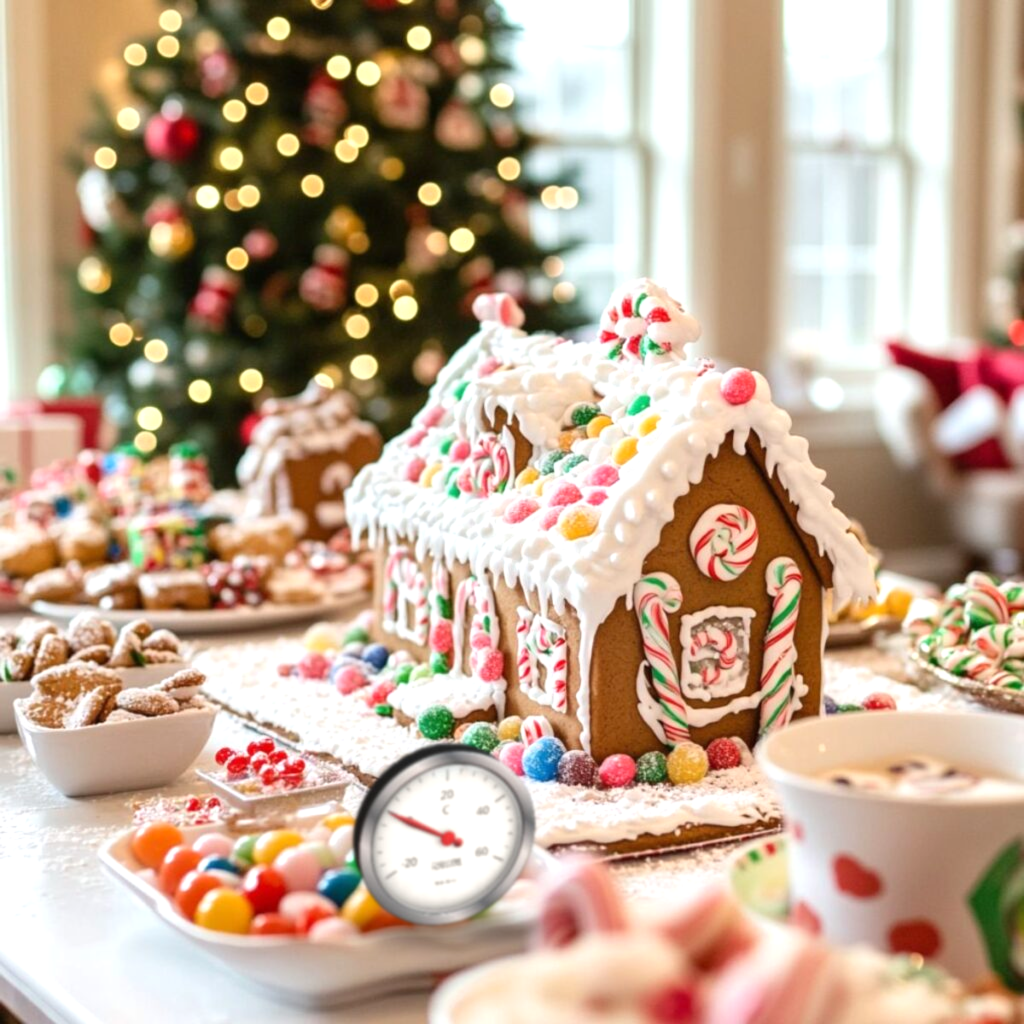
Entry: 0°C
